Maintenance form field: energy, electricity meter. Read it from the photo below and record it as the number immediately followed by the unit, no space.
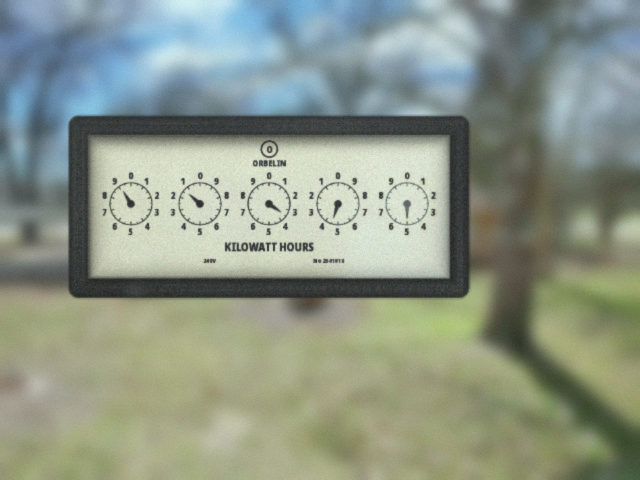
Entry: 91345kWh
